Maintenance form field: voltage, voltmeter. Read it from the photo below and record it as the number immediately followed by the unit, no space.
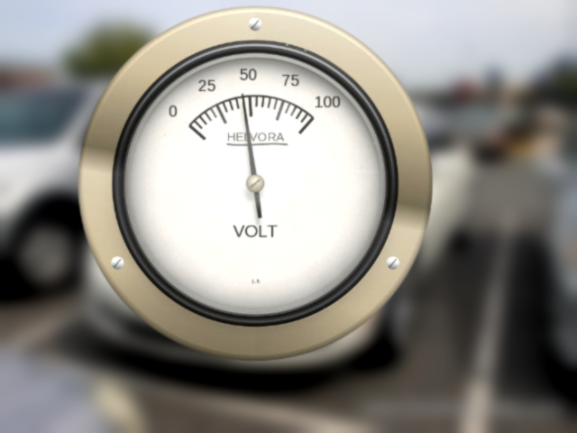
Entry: 45V
